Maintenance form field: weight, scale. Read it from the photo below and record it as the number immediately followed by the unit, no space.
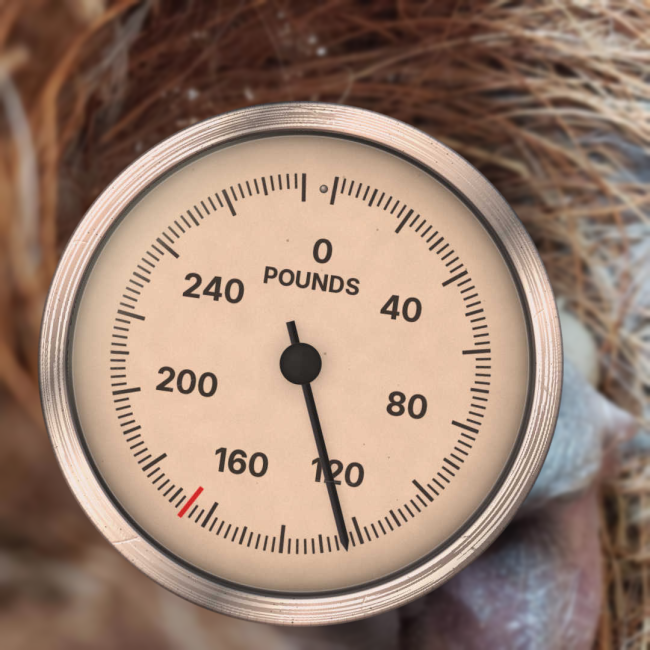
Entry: 124lb
